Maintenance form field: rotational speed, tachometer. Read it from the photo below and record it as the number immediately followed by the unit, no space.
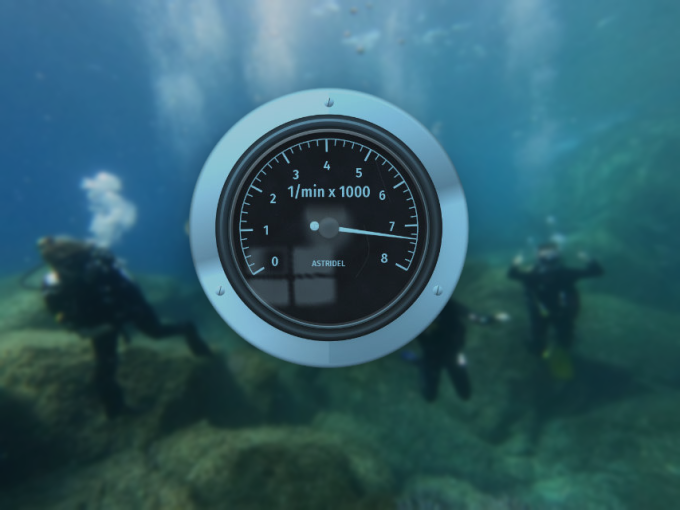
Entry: 7300rpm
